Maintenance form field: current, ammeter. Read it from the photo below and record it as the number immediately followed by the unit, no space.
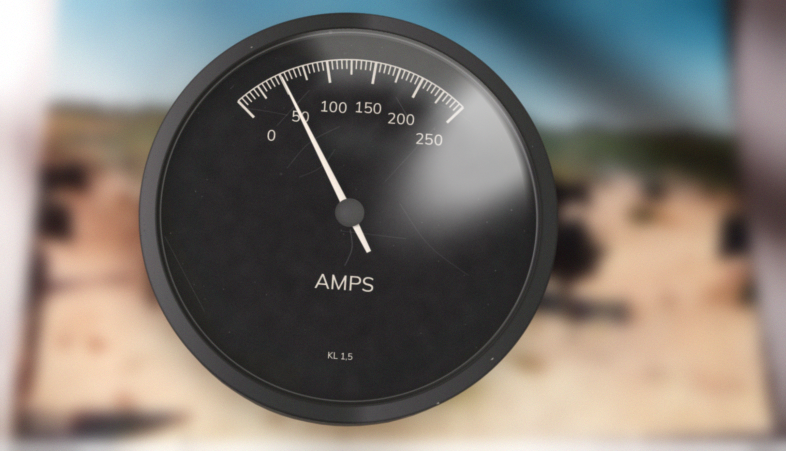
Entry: 50A
